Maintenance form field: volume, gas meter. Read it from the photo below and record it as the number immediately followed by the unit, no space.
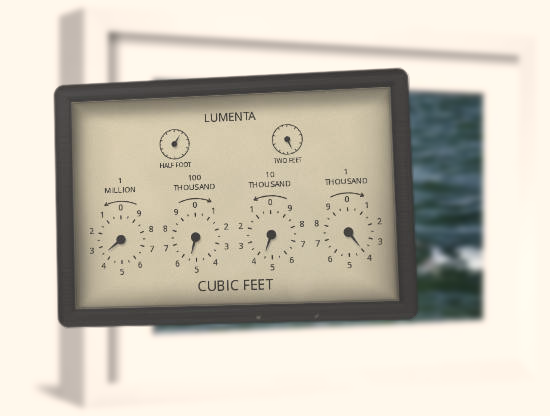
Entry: 354400ft³
